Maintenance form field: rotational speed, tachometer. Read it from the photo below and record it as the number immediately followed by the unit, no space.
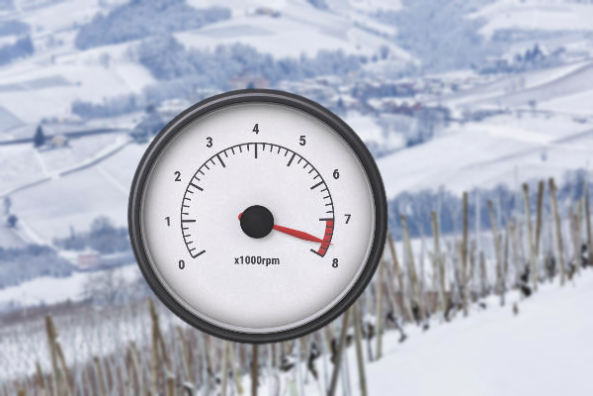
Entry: 7600rpm
